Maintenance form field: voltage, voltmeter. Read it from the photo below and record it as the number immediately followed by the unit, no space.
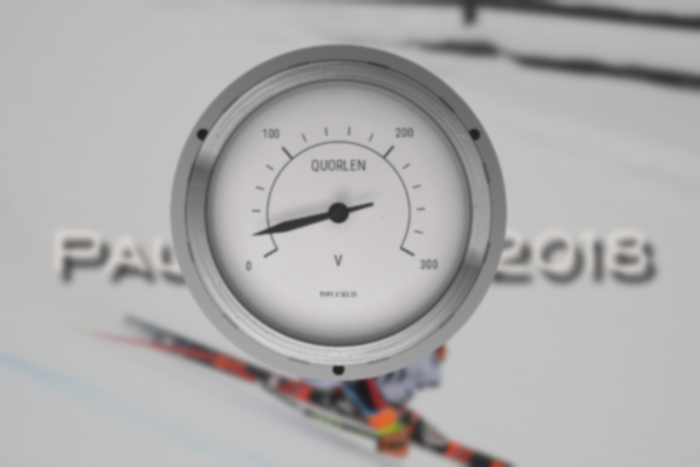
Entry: 20V
